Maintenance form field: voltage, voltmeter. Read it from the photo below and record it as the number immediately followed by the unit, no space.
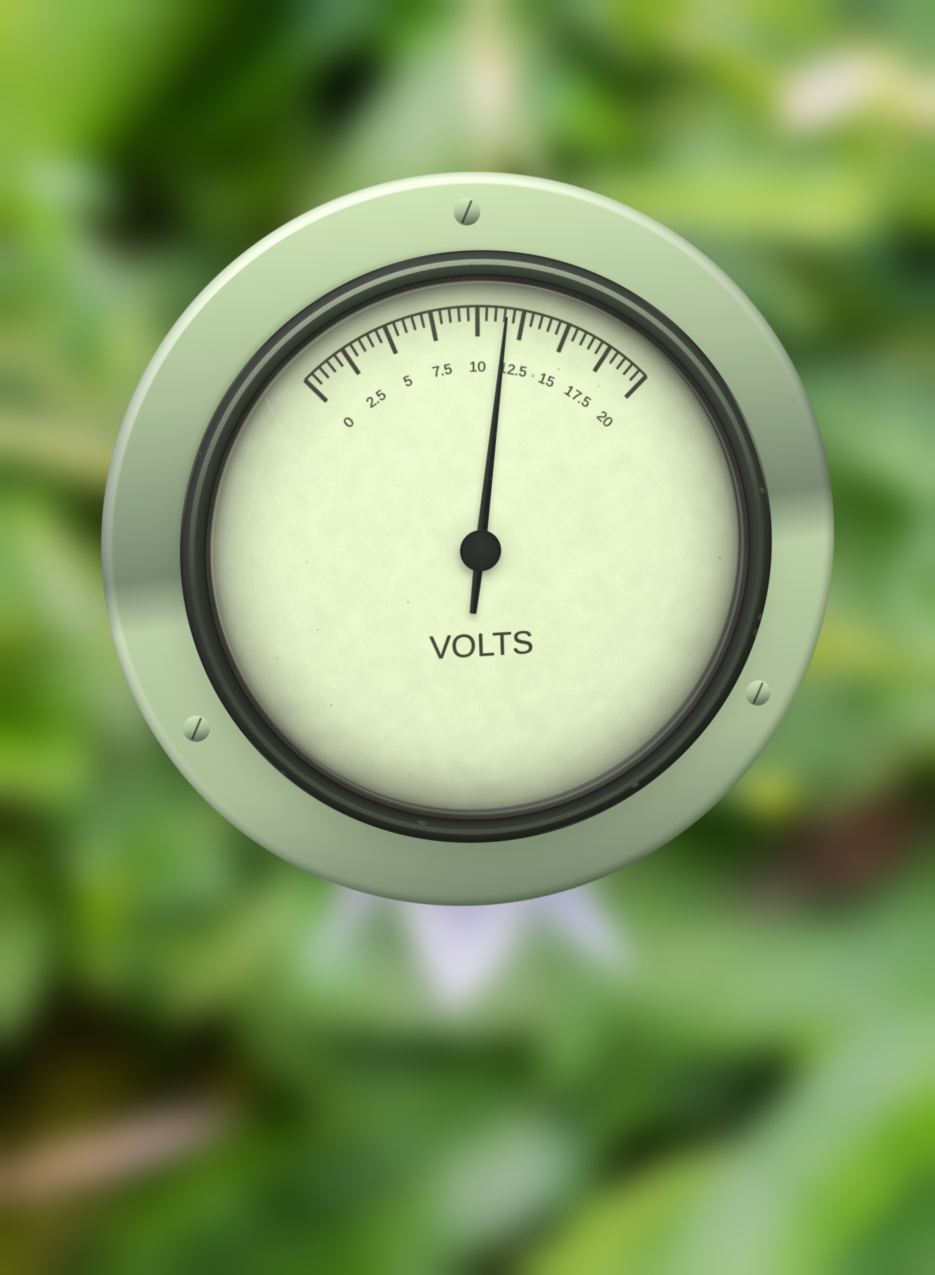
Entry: 11.5V
